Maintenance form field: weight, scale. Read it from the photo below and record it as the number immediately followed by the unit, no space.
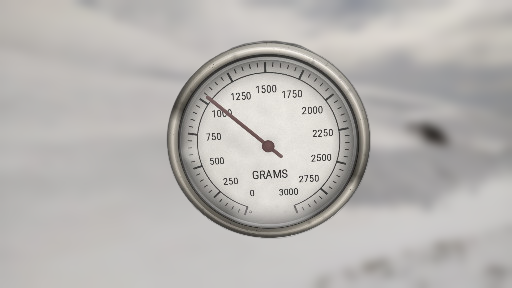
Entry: 1050g
